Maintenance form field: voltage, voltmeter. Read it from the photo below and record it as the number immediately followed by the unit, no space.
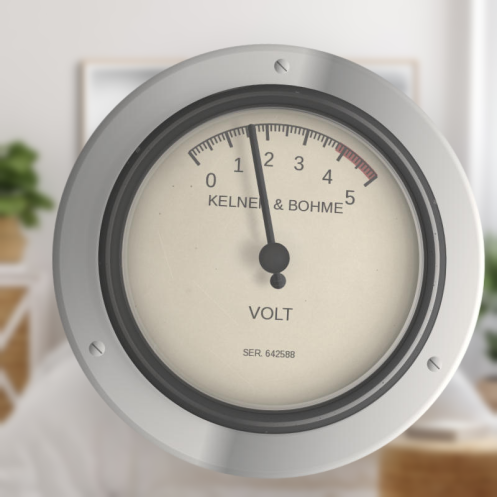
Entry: 1.6V
